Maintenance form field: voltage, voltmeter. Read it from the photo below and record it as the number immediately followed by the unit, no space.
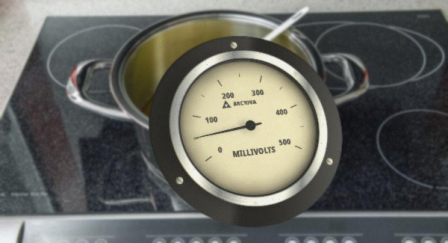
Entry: 50mV
